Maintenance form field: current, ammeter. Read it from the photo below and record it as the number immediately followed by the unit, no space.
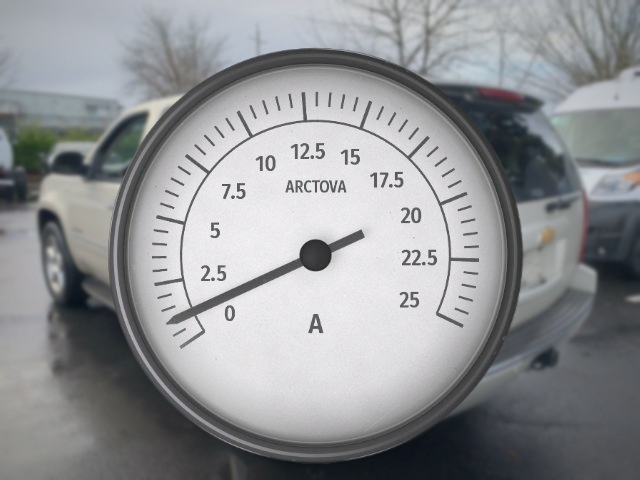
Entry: 1A
